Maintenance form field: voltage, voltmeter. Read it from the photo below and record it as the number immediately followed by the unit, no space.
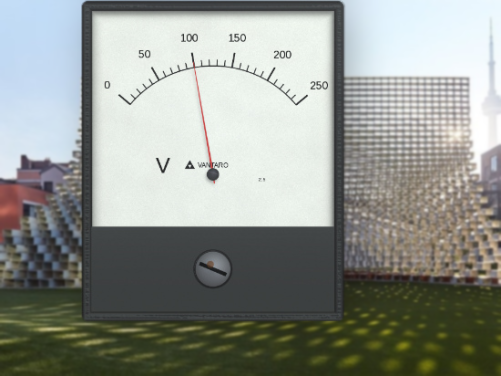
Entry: 100V
